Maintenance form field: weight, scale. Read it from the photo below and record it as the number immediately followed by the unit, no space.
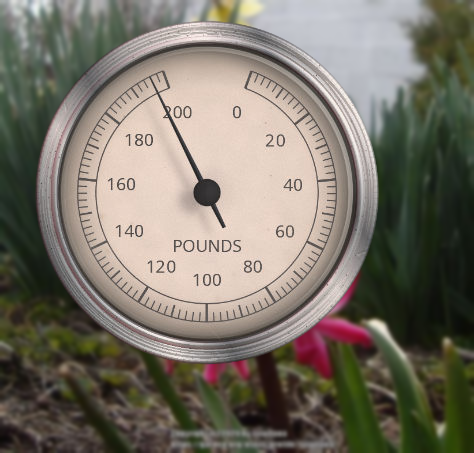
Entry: 196lb
